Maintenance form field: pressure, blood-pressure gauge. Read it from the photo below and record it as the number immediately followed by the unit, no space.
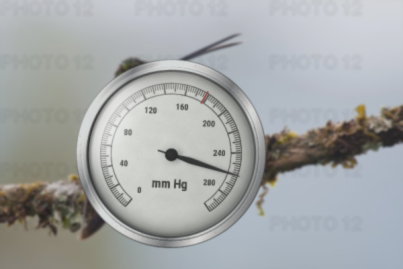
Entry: 260mmHg
